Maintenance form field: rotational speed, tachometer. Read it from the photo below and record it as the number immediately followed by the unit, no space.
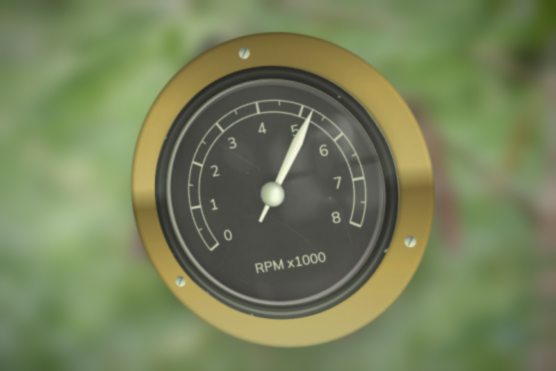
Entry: 5250rpm
